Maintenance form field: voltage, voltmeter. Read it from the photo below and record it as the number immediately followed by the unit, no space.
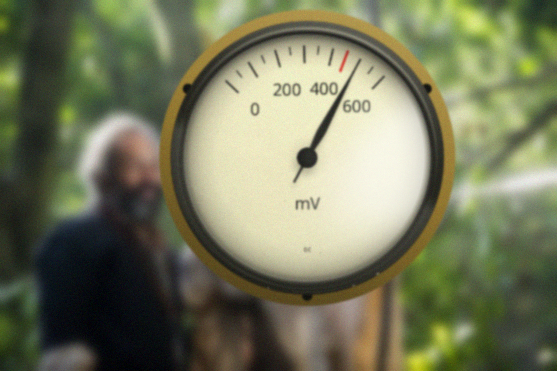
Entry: 500mV
